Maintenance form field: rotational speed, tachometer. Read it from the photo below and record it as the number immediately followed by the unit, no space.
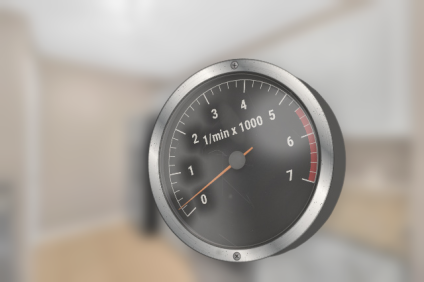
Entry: 200rpm
